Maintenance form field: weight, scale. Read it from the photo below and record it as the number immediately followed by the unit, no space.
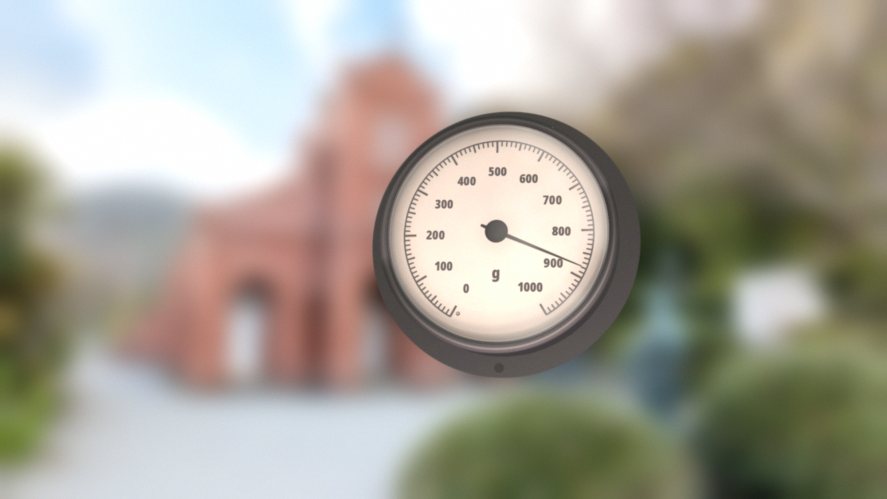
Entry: 880g
